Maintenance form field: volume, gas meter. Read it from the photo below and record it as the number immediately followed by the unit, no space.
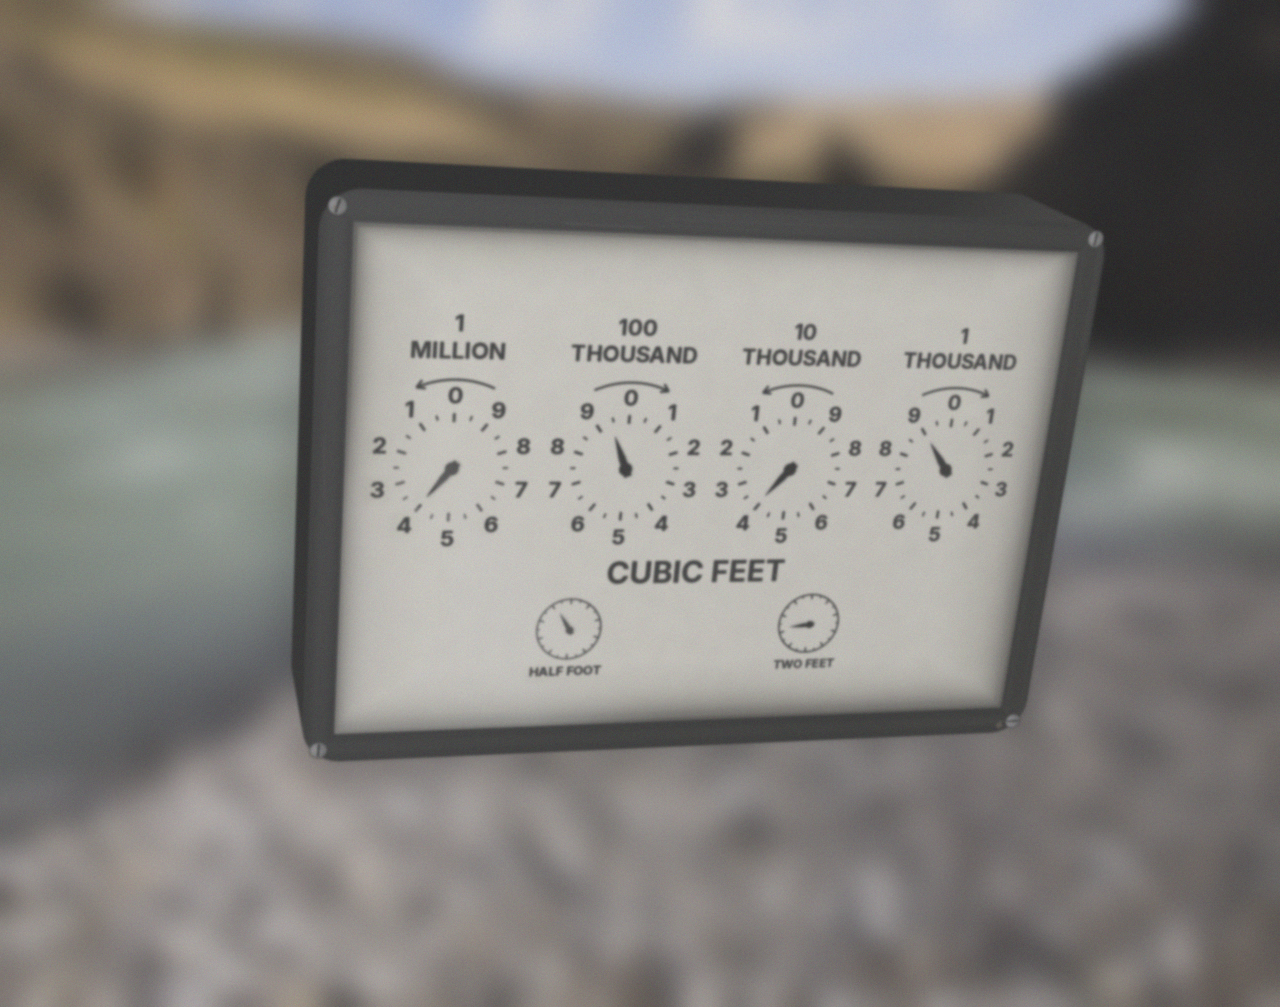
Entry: 393900ft³
